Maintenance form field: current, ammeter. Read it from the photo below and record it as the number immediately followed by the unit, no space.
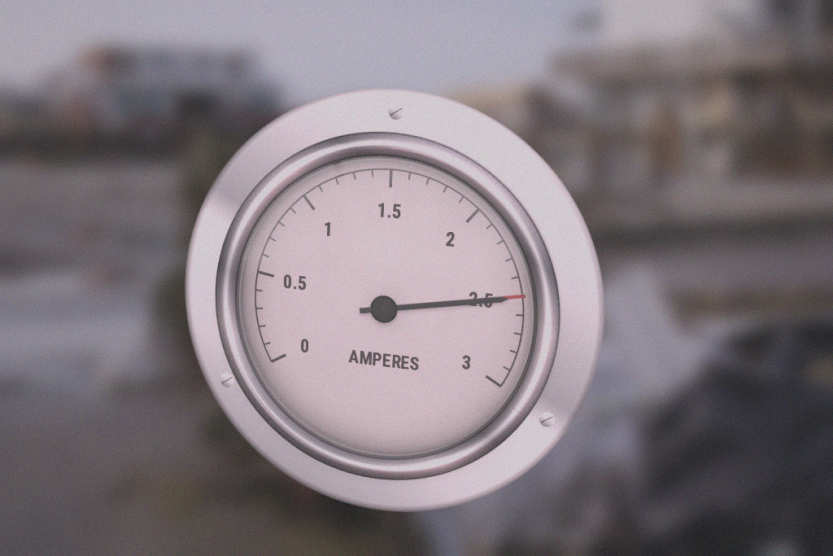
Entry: 2.5A
